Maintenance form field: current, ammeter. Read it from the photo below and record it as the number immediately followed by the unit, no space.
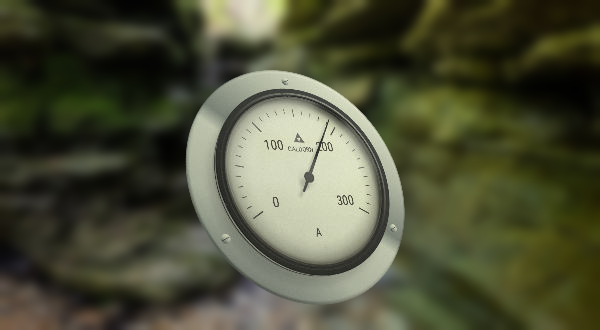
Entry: 190A
